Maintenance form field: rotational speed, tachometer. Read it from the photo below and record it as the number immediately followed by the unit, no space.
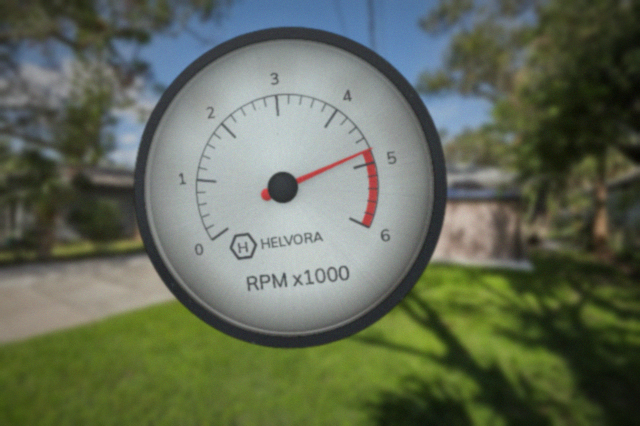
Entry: 4800rpm
